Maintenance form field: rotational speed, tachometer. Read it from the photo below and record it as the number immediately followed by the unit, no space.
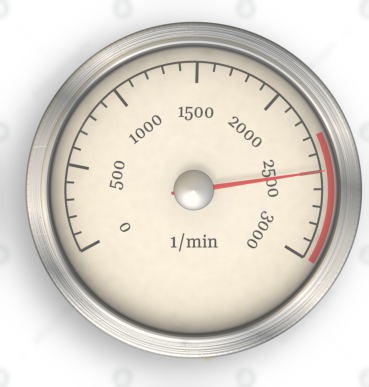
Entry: 2500rpm
